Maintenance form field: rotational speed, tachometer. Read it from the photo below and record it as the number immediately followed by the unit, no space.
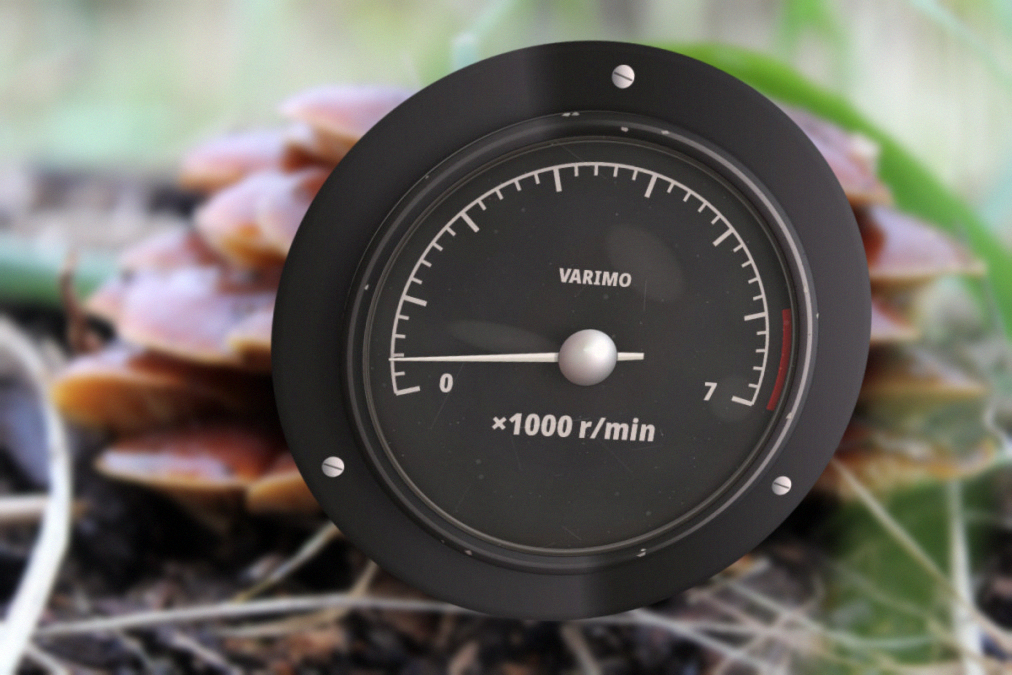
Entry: 400rpm
